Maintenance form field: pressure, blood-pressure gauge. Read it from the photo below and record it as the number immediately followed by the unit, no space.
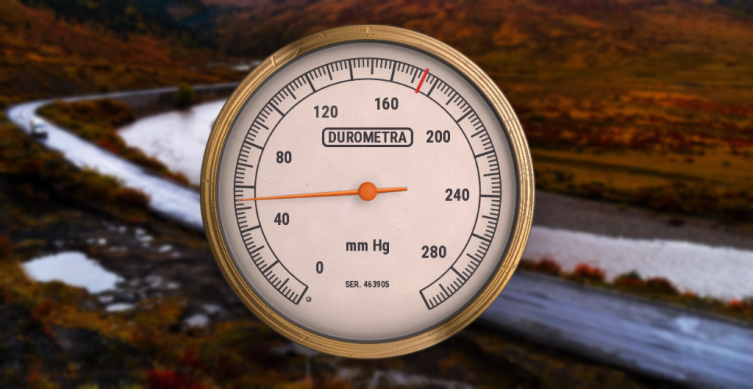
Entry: 54mmHg
